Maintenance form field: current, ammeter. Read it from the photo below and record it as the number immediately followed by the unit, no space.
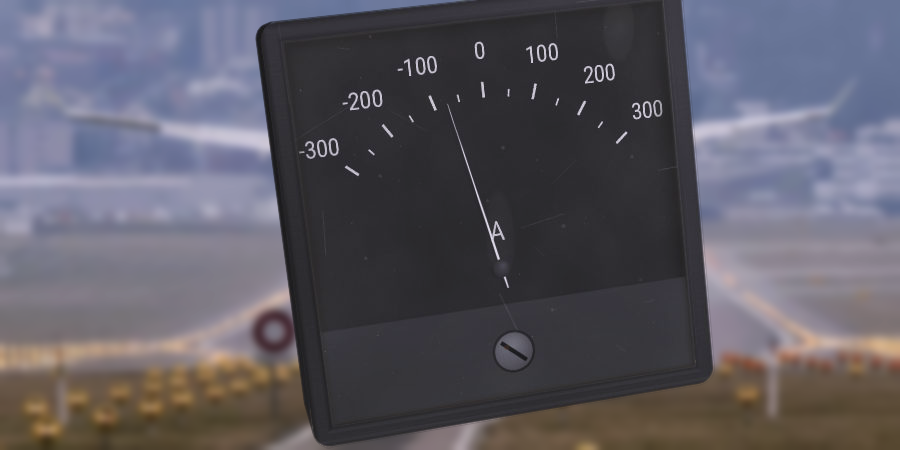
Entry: -75A
